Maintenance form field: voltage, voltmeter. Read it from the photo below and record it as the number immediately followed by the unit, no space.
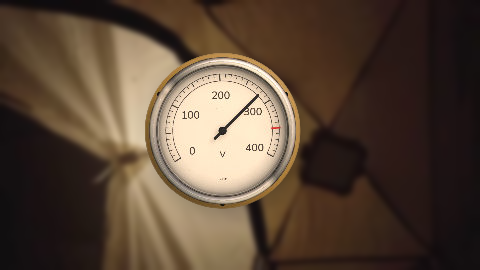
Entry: 280V
